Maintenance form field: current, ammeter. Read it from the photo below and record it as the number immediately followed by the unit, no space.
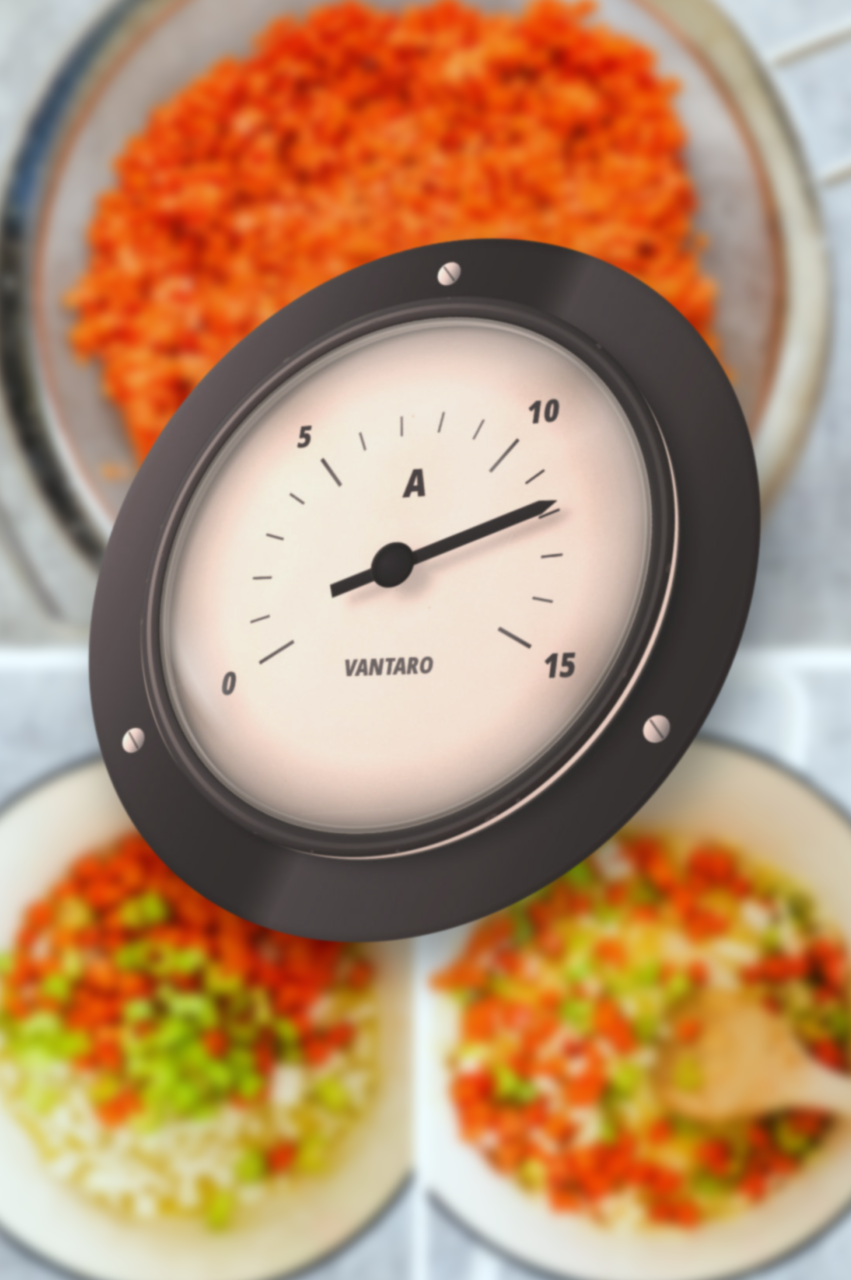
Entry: 12A
